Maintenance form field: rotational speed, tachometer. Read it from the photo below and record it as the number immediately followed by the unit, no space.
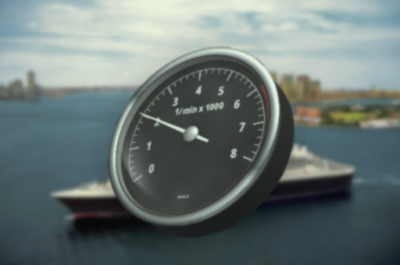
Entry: 2000rpm
